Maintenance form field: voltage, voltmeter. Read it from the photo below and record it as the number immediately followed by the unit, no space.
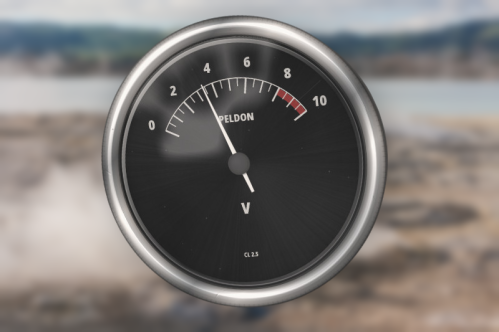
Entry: 3.5V
